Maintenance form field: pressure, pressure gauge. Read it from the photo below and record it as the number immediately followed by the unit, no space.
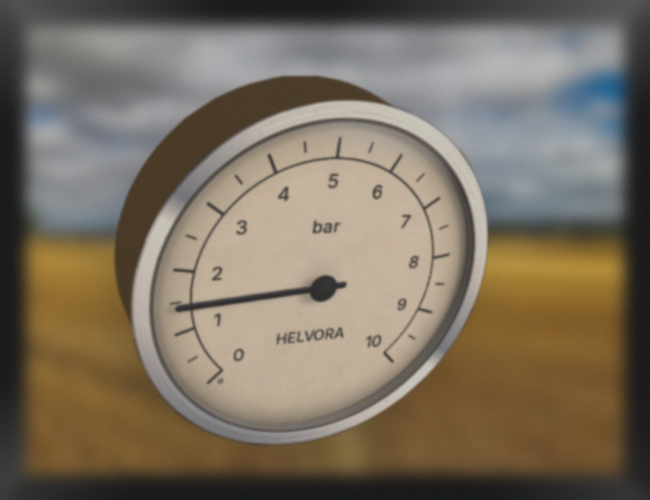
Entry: 1.5bar
